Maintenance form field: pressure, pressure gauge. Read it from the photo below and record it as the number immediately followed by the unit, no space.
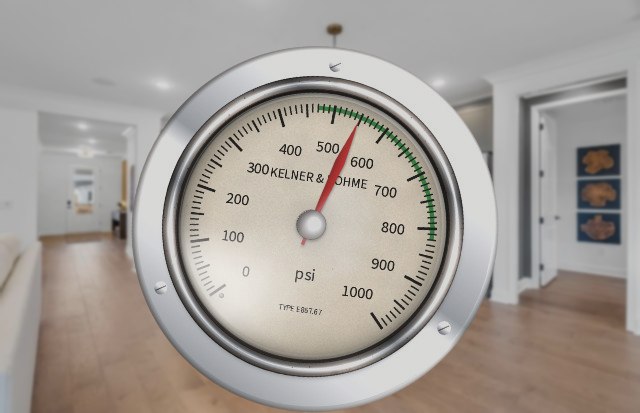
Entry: 550psi
